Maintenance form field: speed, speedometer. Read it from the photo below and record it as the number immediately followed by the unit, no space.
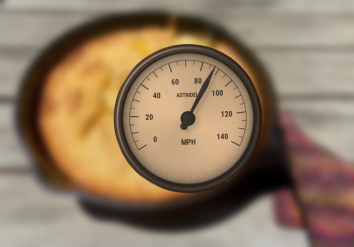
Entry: 87.5mph
